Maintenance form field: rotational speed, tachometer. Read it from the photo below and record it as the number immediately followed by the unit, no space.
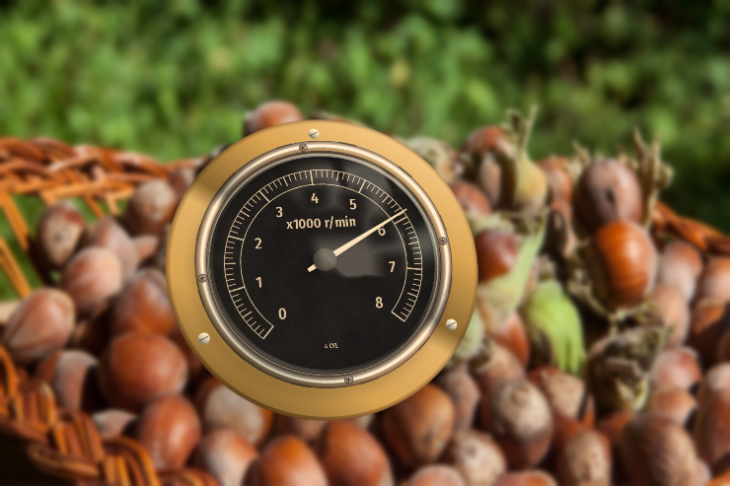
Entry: 5900rpm
